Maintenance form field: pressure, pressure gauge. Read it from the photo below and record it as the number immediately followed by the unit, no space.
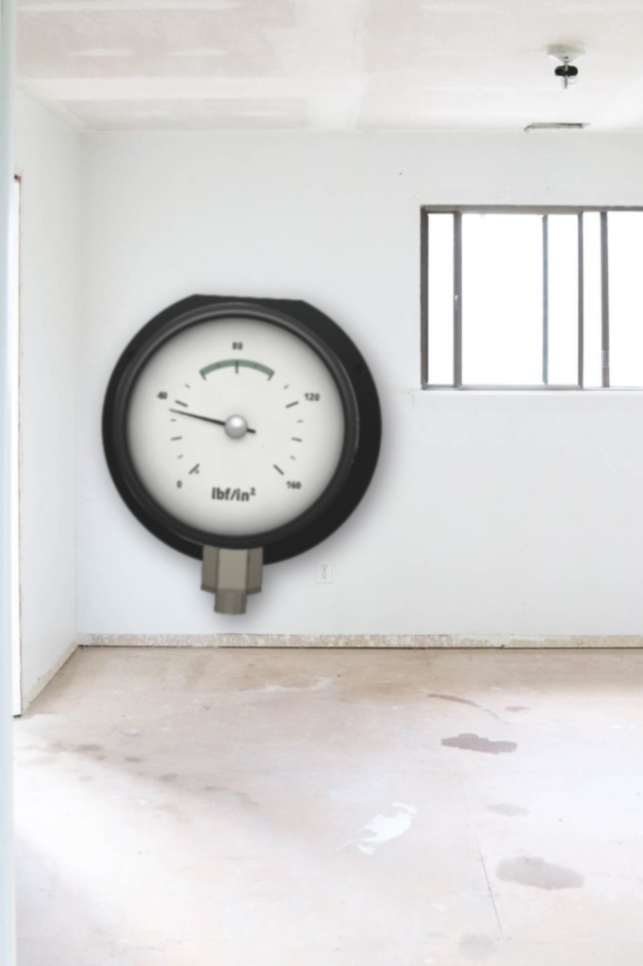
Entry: 35psi
